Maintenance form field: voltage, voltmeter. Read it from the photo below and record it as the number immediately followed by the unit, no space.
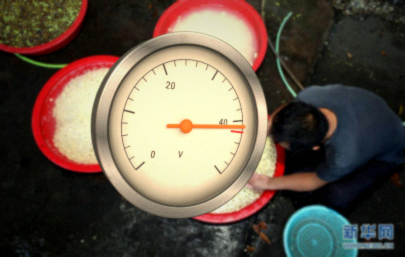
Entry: 41V
